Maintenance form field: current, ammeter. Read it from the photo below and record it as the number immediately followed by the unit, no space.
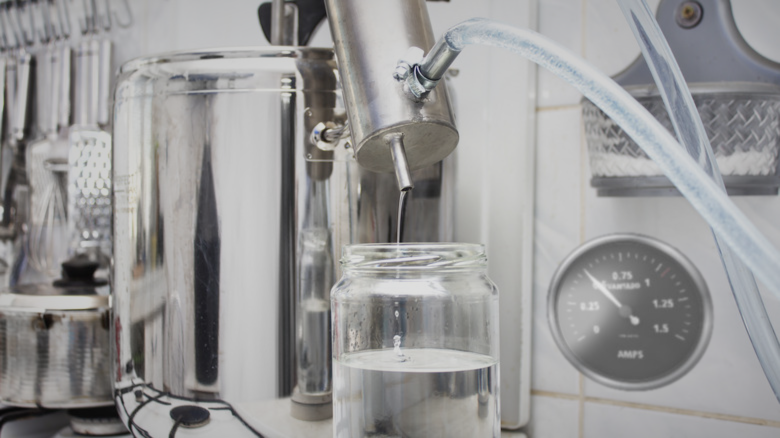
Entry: 0.5A
